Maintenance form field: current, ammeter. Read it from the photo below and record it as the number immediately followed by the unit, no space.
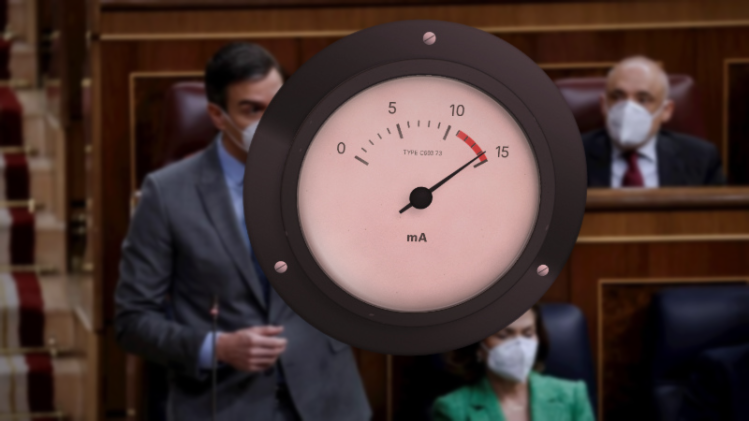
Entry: 14mA
